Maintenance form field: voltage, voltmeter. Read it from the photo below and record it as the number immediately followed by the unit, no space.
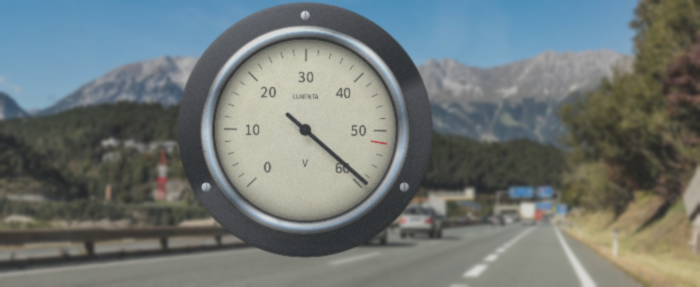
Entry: 59V
